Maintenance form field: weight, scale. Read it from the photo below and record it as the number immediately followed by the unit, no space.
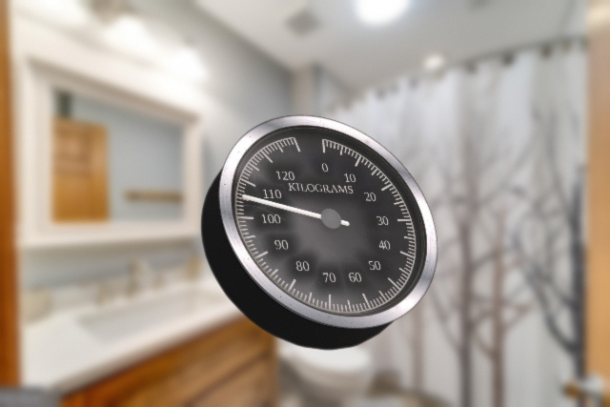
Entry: 105kg
